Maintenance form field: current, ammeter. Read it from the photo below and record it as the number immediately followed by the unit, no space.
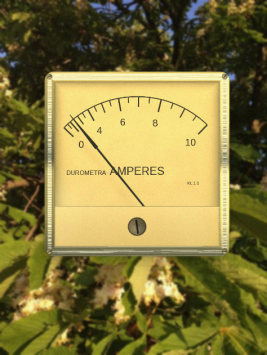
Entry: 2.5A
